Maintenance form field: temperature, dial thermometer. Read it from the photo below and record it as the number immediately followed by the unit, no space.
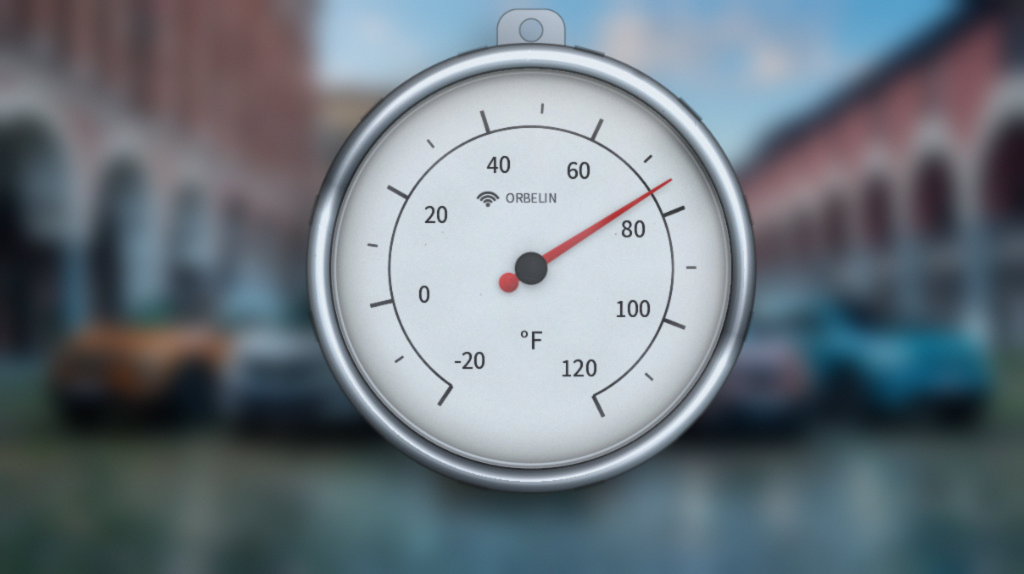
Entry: 75°F
